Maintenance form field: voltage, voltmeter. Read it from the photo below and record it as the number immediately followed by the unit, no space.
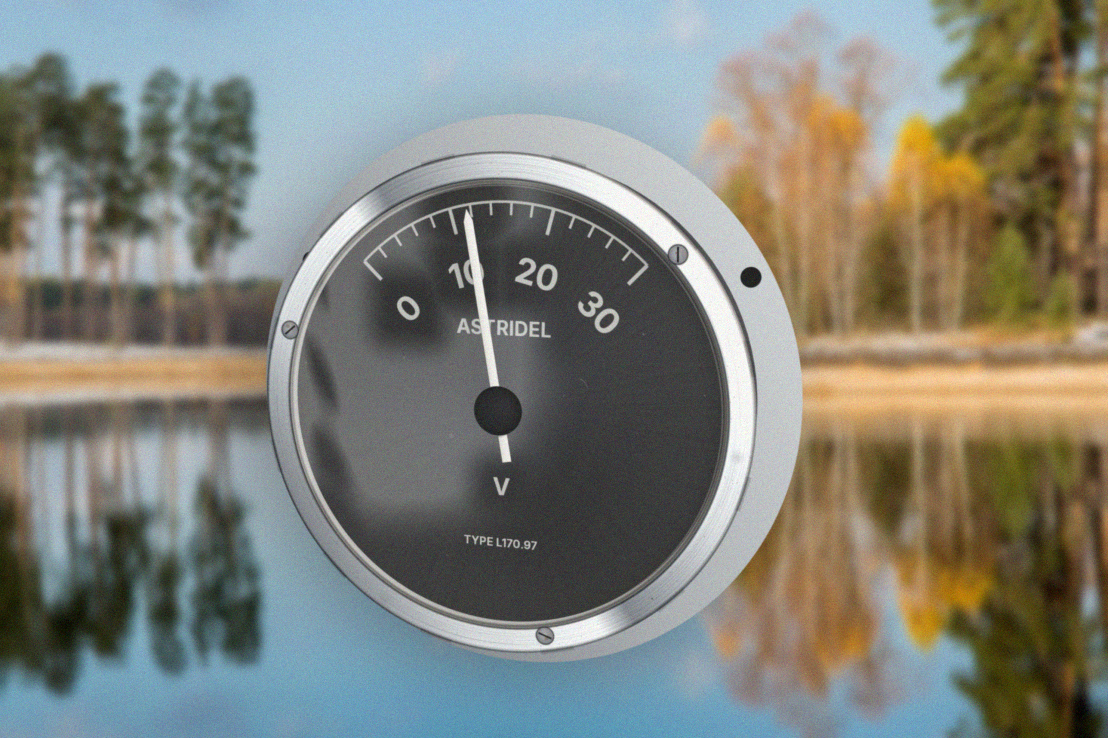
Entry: 12V
